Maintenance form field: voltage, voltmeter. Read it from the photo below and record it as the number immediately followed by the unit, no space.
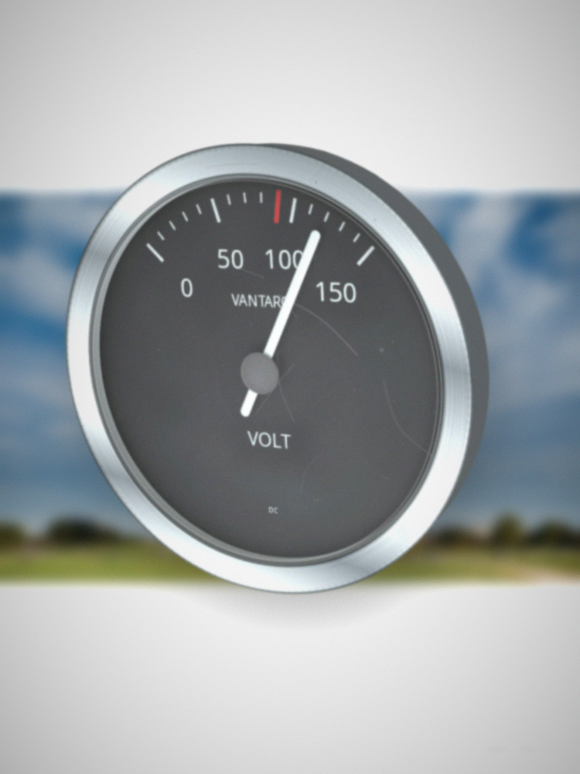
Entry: 120V
